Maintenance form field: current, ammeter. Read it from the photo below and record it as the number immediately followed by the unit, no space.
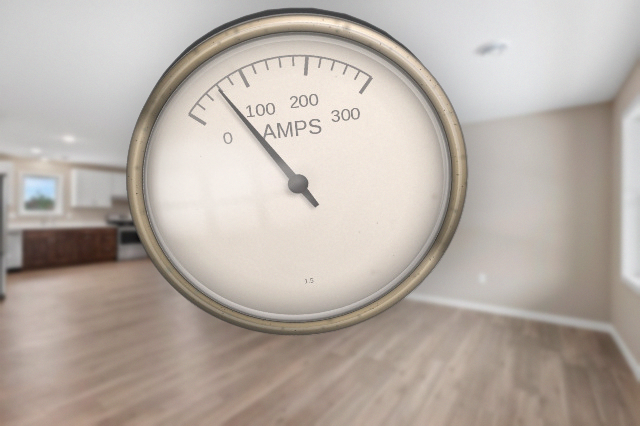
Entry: 60A
